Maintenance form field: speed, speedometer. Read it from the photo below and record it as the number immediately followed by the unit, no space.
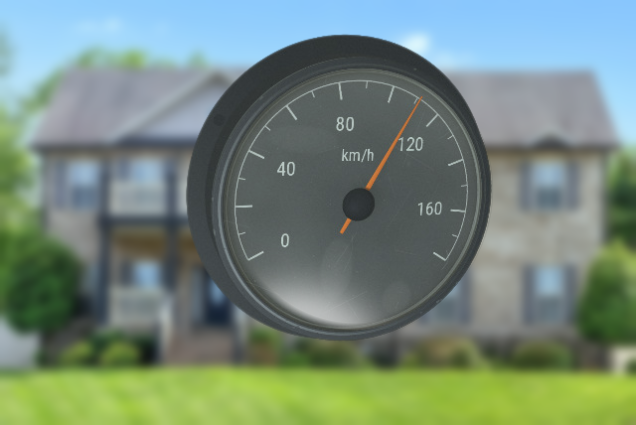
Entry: 110km/h
